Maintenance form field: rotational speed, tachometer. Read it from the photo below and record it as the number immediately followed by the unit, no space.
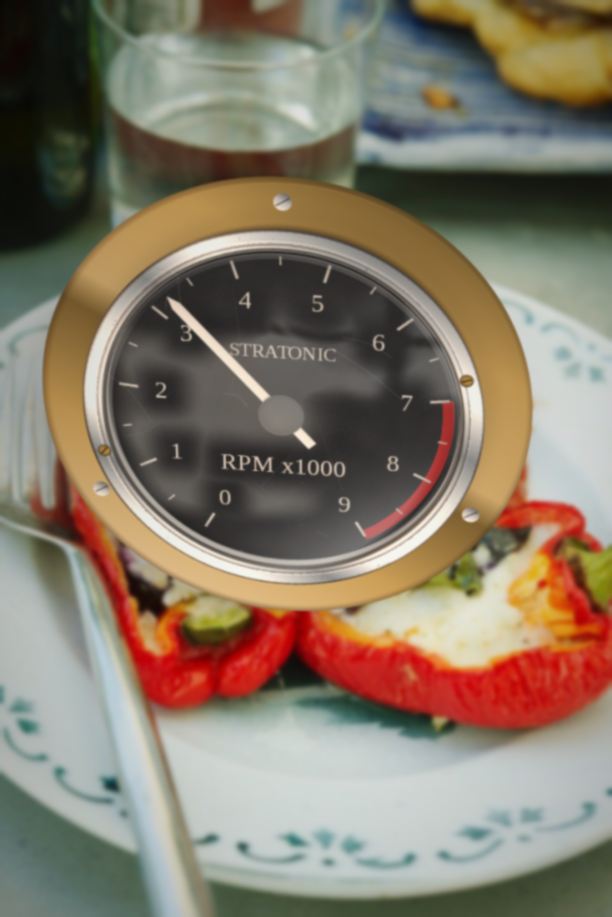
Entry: 3250rpm
